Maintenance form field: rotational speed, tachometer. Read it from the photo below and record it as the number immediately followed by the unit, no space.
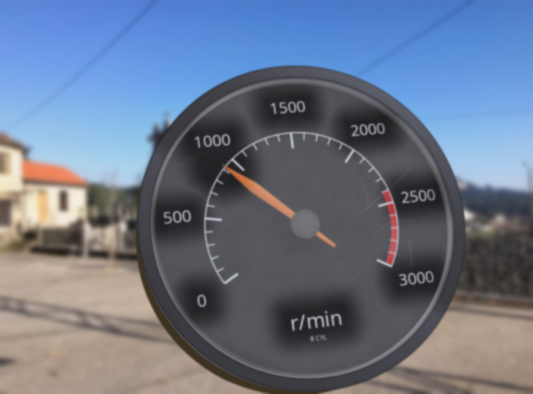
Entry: 900rpm
